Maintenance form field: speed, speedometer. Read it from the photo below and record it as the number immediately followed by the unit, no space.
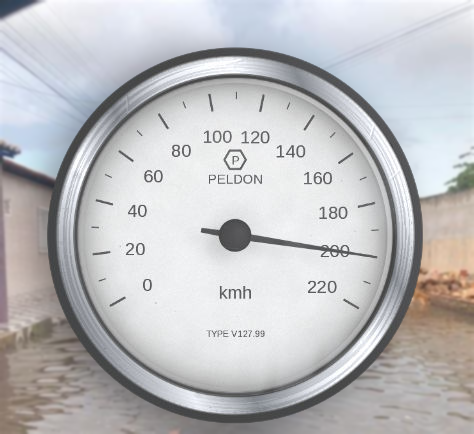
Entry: 200km/h
